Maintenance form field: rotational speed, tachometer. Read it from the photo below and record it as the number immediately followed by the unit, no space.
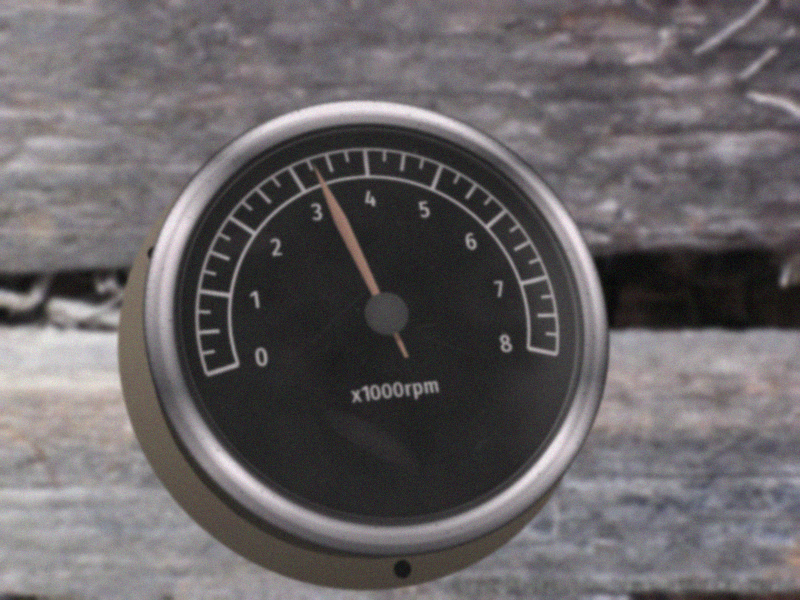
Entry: 3250rpm
